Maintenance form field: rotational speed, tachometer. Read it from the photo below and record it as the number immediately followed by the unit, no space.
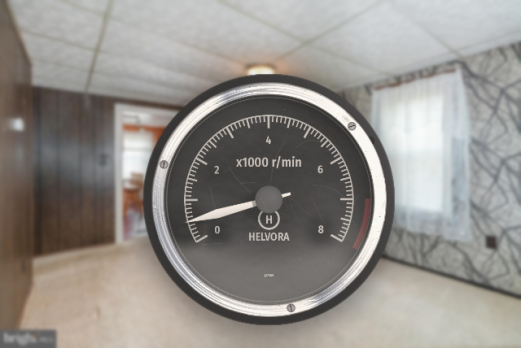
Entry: 500rpm
